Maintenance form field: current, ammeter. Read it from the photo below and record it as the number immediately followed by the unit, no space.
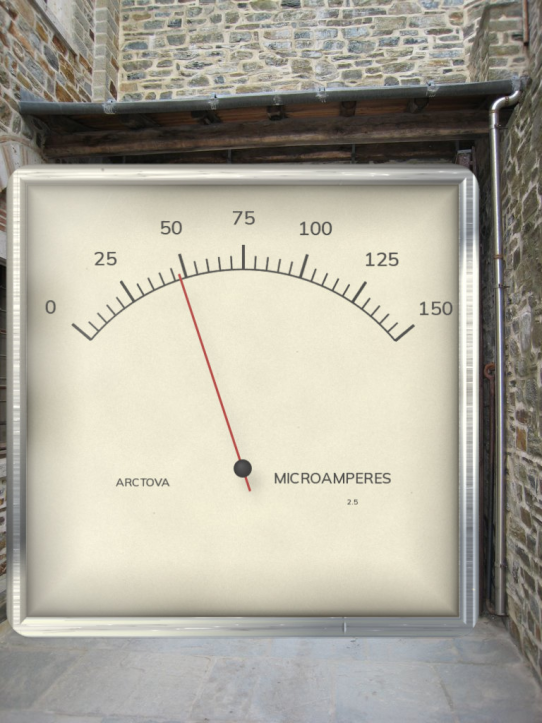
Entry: 47.5µA
